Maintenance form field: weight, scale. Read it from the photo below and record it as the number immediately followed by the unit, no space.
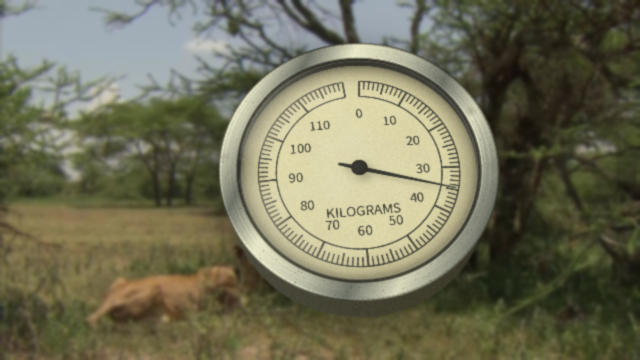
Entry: 35kg
